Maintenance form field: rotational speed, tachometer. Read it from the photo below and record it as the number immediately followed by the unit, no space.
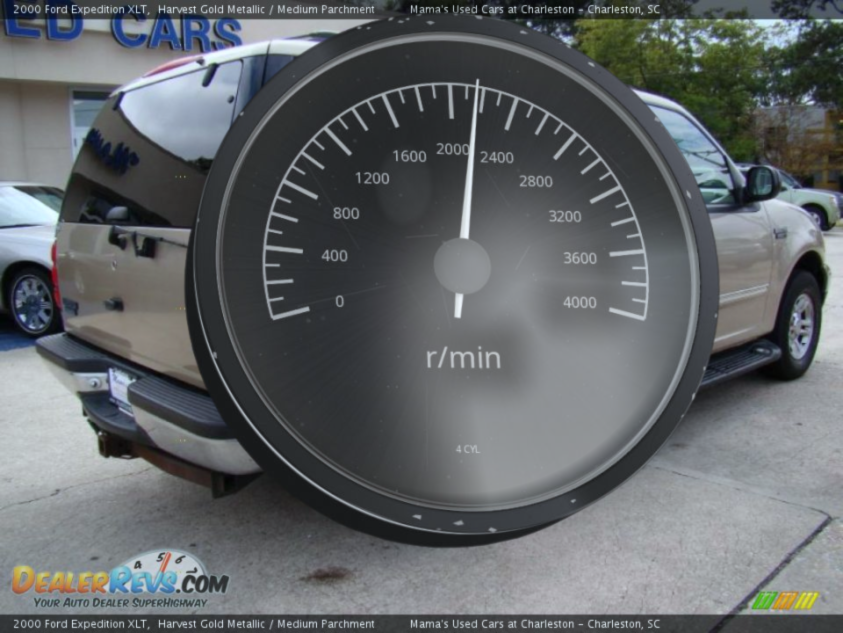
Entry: 2150rpm
